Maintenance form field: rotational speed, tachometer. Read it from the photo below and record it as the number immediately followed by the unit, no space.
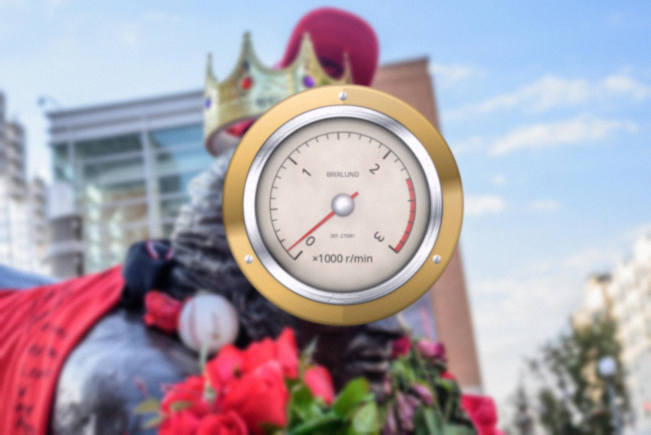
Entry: 100rpm
